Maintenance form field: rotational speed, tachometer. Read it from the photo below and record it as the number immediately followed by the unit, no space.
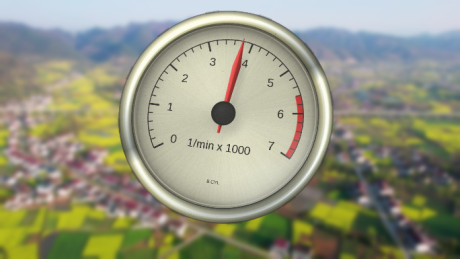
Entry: 3800rpm
